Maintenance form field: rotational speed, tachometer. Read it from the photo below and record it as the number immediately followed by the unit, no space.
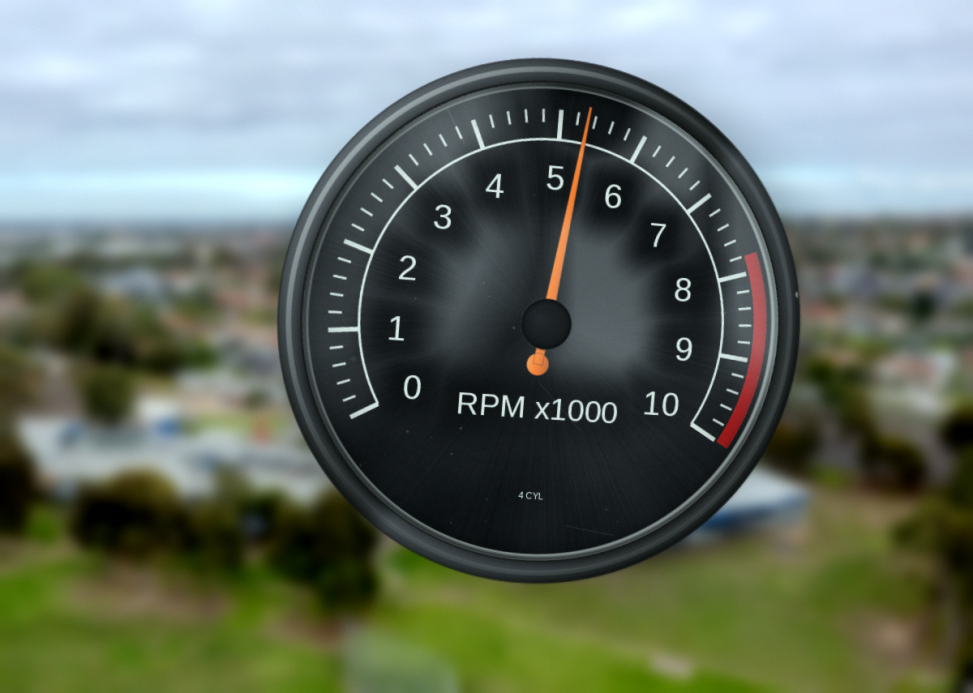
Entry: 5300rpm
